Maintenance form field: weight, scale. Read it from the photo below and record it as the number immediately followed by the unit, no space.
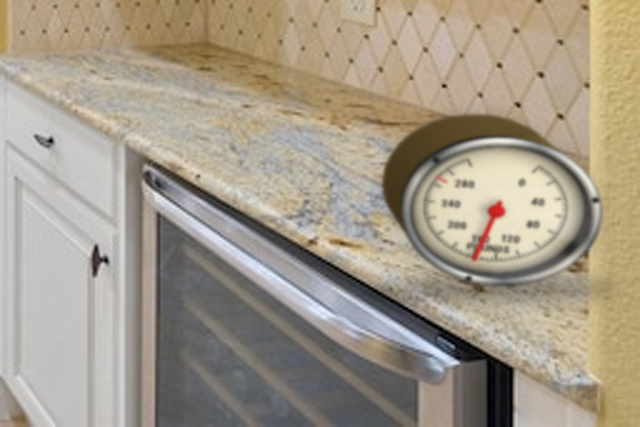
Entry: 160lb
